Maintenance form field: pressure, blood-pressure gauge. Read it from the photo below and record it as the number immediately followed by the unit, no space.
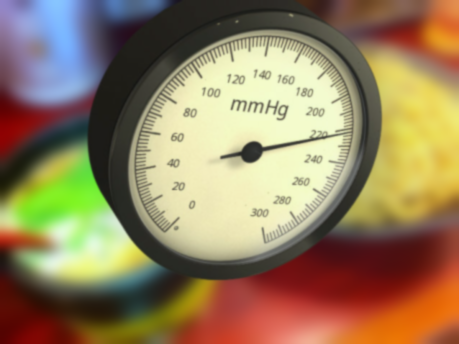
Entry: 220mmHg
